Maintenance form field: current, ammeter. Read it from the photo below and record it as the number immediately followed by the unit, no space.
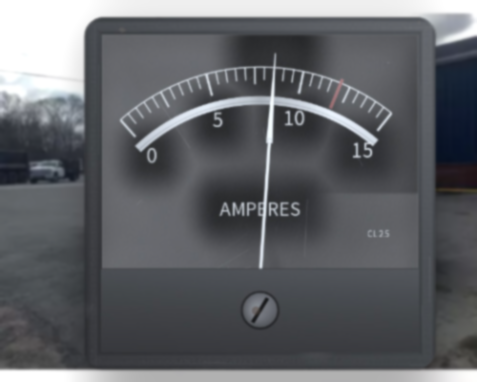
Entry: 8.5A
